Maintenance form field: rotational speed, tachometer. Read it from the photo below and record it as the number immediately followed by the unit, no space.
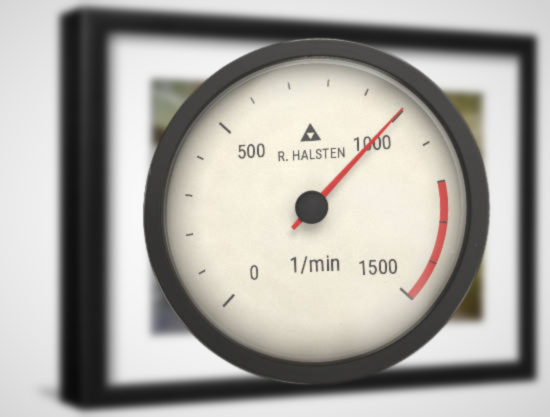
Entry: 1000rpm
